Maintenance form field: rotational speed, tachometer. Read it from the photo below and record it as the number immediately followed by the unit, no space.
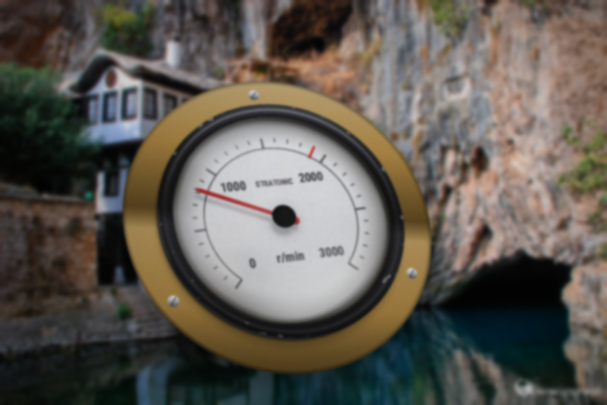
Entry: 800rpm
